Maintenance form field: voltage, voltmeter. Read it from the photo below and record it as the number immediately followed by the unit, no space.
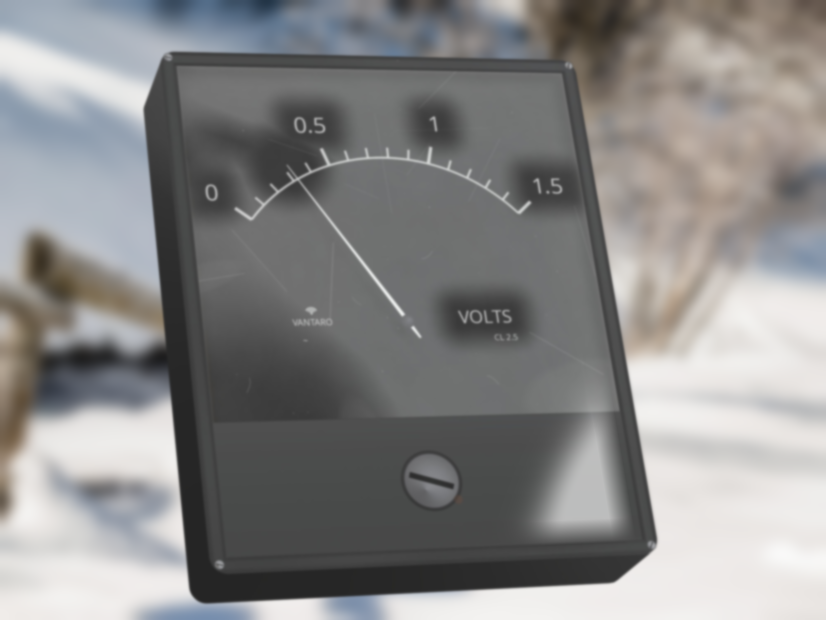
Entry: 0.3V
